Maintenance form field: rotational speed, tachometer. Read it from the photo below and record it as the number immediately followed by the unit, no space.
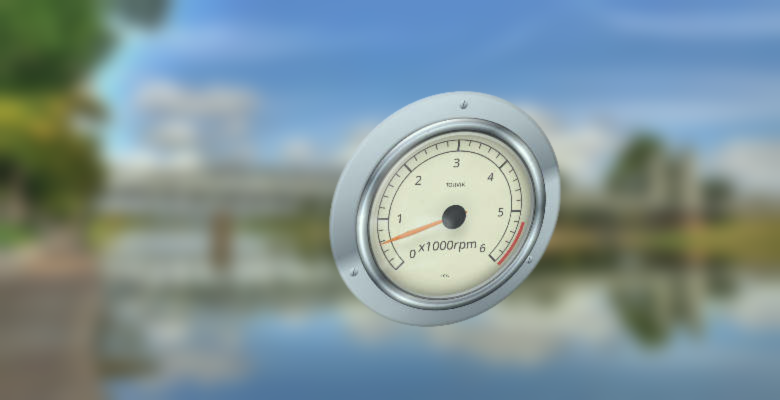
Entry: 600rpm
